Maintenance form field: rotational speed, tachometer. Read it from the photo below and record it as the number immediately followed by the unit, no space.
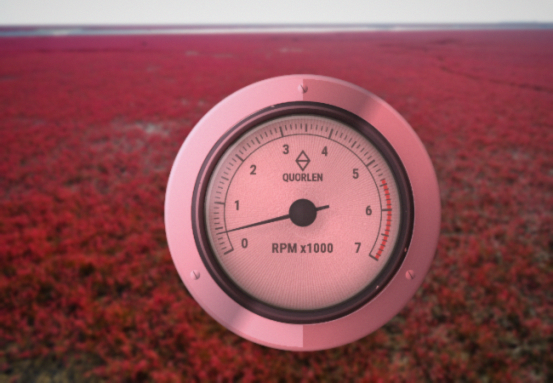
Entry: 400rpm
